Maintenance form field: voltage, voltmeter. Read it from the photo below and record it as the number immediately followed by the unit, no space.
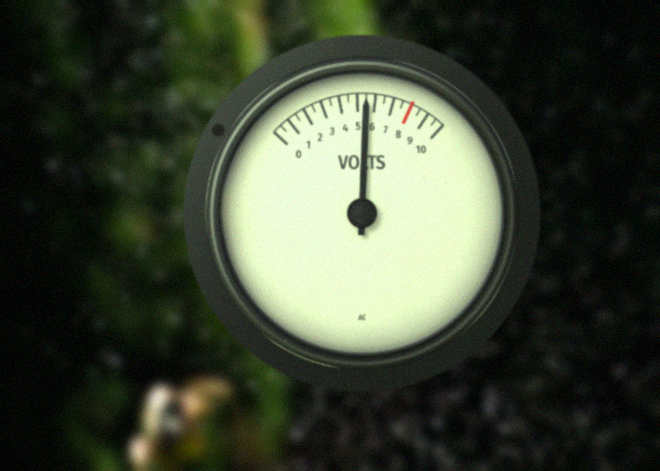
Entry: 5.5V
